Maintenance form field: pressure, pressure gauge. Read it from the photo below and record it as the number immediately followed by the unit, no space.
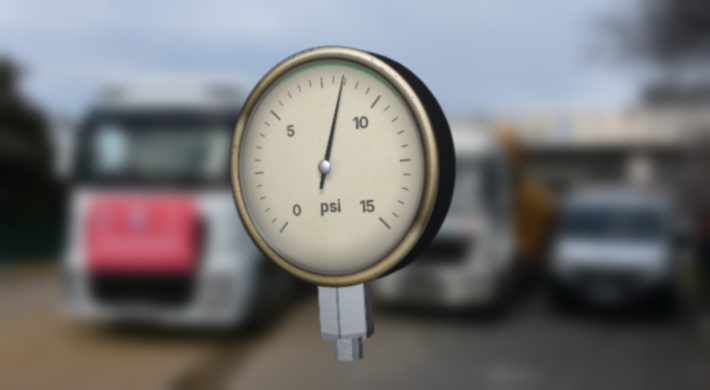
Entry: 8.5psi
